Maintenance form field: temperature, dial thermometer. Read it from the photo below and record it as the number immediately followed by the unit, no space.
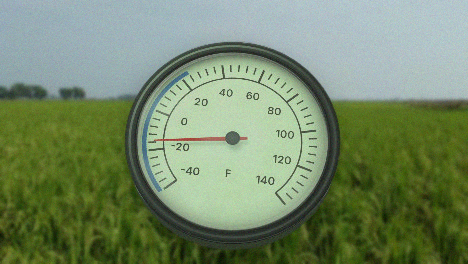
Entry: -16°F
